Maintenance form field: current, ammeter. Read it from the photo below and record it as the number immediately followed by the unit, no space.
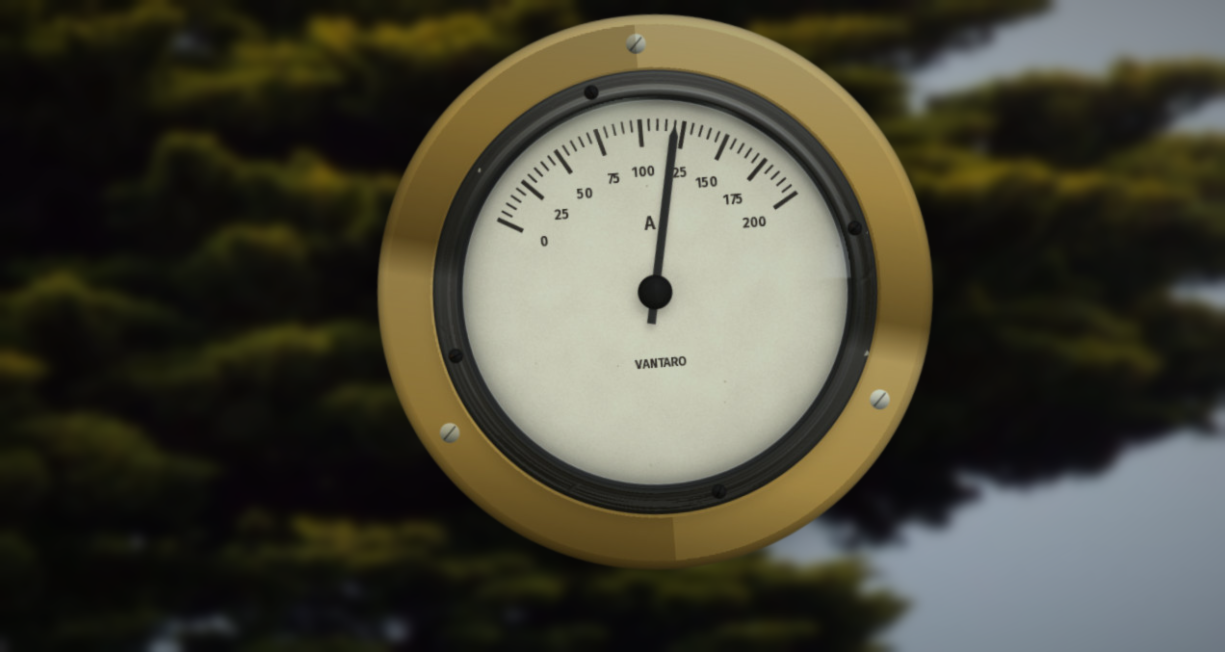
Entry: 120A
